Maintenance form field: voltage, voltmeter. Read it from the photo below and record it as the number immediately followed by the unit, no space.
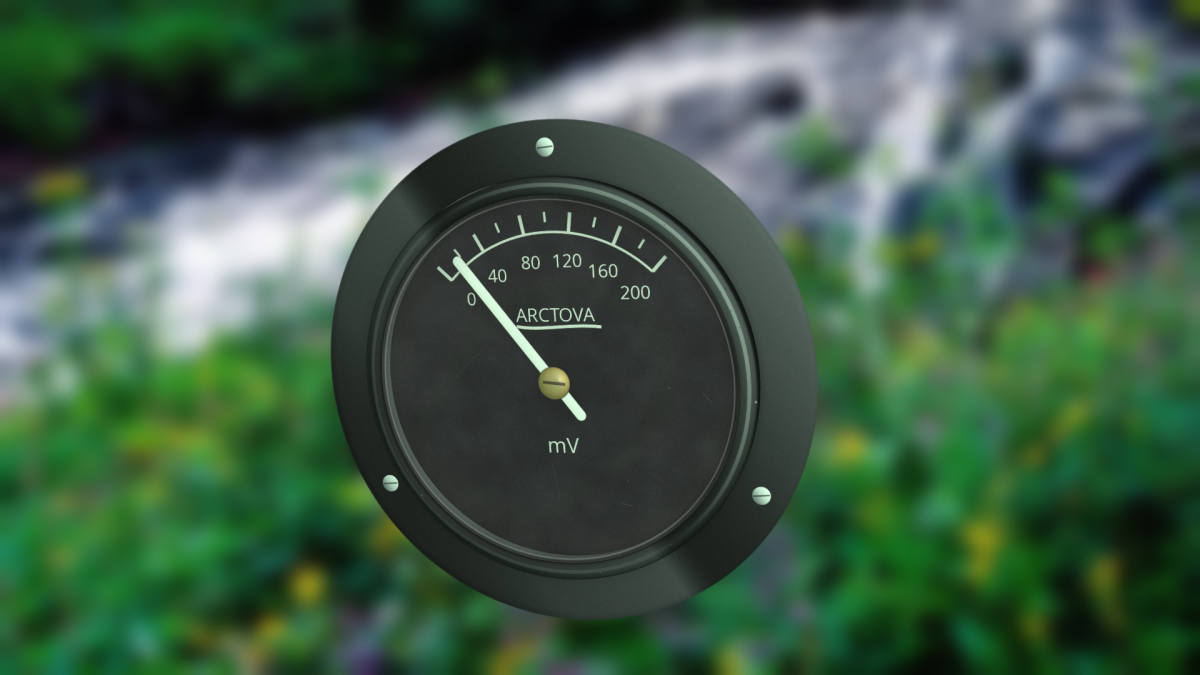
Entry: 20mV
